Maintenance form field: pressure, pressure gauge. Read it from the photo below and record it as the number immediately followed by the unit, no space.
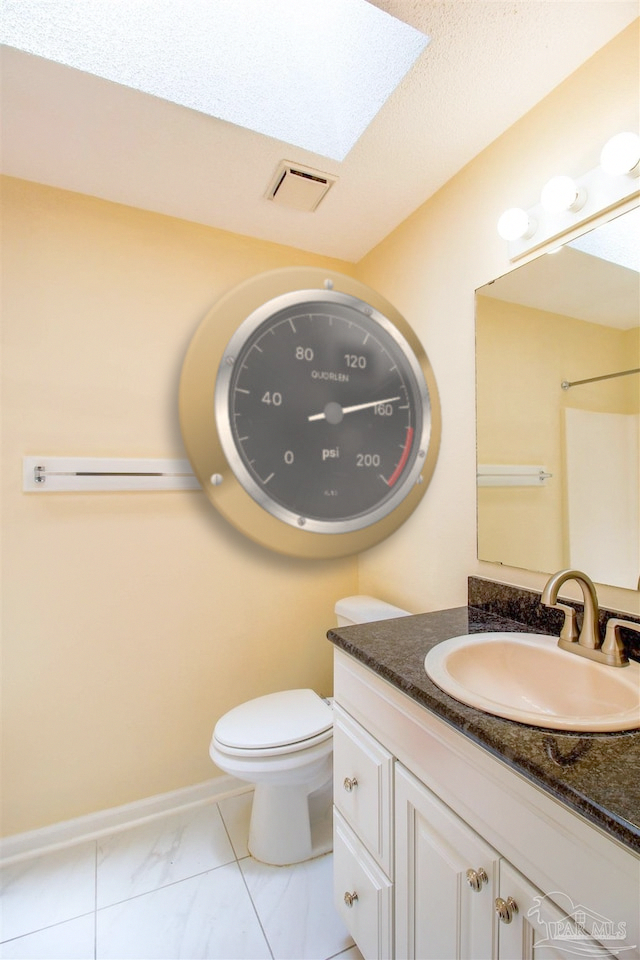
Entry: 155psi
